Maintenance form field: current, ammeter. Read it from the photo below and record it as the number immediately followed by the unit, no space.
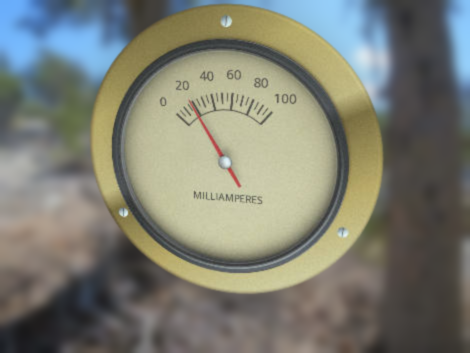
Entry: 20mA
